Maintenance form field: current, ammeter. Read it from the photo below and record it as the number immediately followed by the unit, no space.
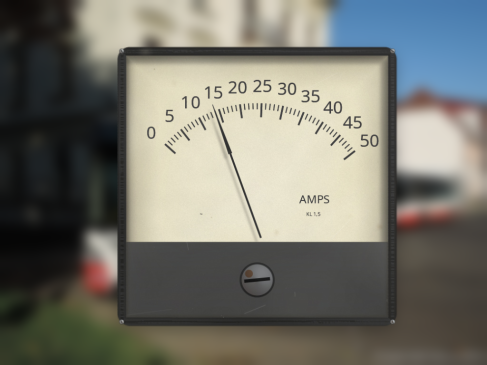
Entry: 14A
